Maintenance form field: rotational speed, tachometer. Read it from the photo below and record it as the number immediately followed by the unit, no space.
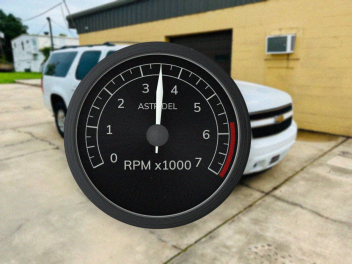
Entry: 3500rpm
